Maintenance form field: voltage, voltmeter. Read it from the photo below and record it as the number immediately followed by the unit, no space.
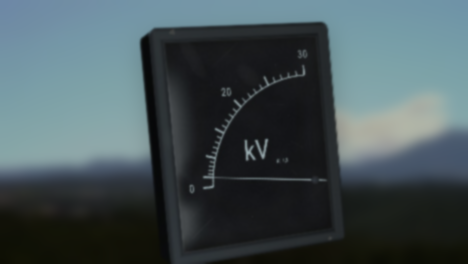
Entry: 5kV
